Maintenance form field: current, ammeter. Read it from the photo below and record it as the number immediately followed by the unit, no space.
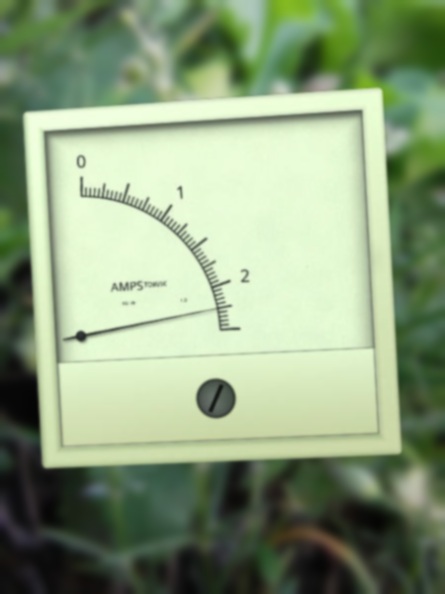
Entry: 2.25A
